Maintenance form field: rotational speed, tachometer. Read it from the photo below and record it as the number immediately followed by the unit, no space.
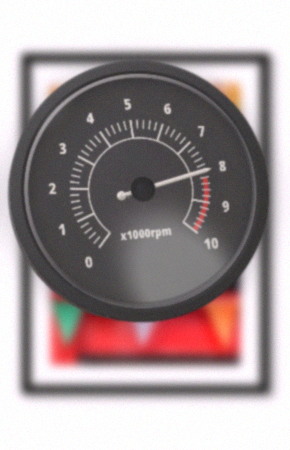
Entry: 8000rpm
